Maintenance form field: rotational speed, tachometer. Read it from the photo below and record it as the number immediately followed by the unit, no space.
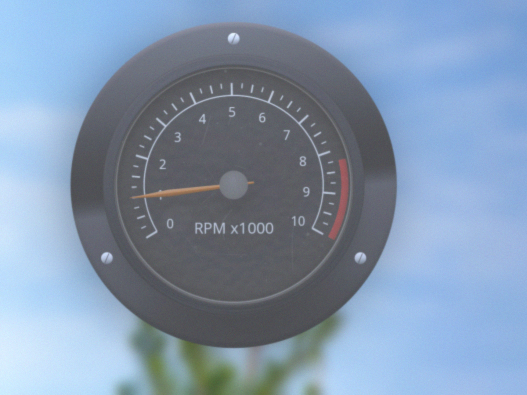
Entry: 1000rpm
